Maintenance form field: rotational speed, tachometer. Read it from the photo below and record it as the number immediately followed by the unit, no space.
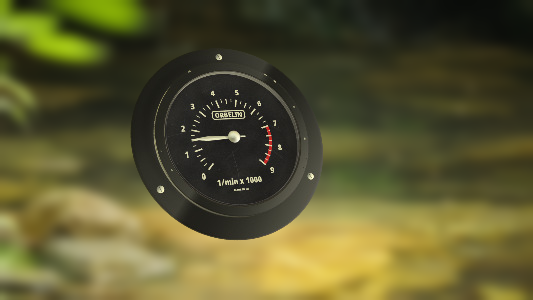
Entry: 1500rpm
